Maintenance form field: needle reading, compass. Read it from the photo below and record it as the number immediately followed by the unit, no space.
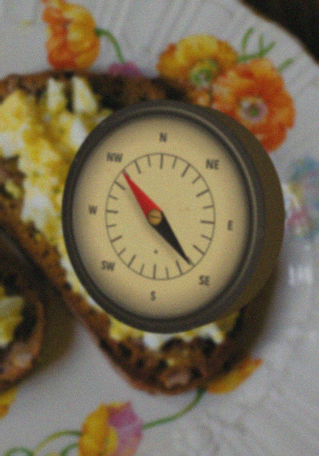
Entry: 315°
